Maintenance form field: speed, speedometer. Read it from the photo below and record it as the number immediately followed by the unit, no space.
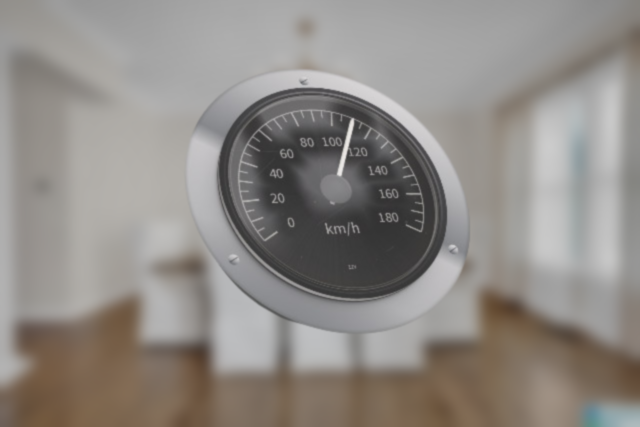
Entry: 110km/h
